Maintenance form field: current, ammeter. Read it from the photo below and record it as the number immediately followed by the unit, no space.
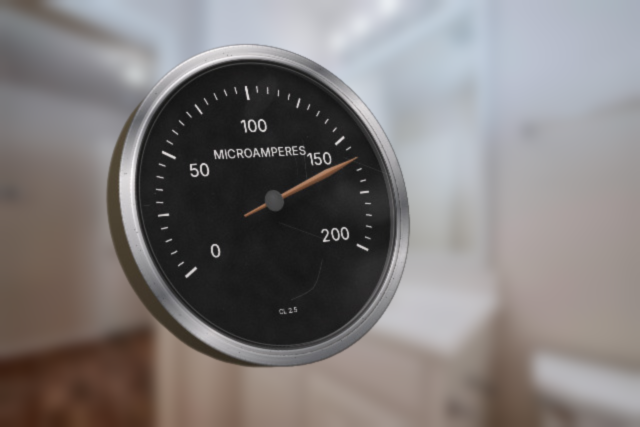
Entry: 160µA
